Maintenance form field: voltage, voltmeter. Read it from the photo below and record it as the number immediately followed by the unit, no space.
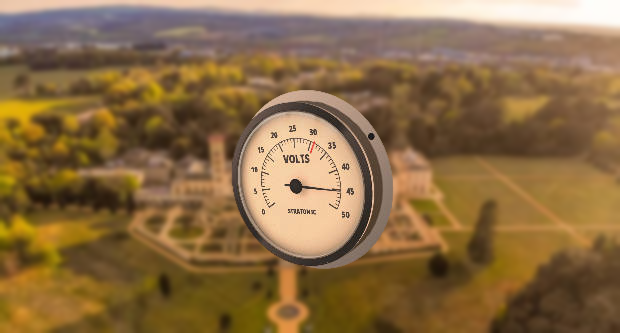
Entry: 45V
